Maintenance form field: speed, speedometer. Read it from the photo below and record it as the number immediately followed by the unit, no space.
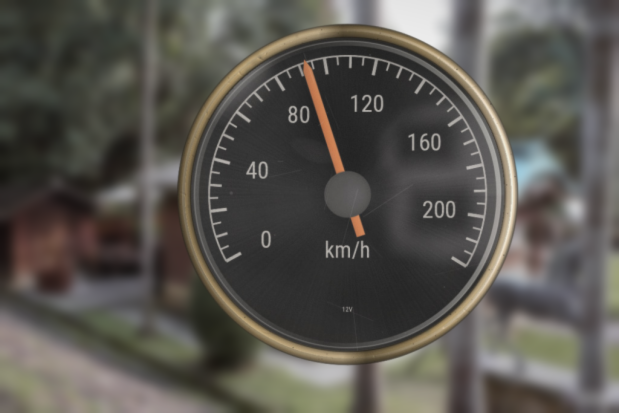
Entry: 92.5km/h
